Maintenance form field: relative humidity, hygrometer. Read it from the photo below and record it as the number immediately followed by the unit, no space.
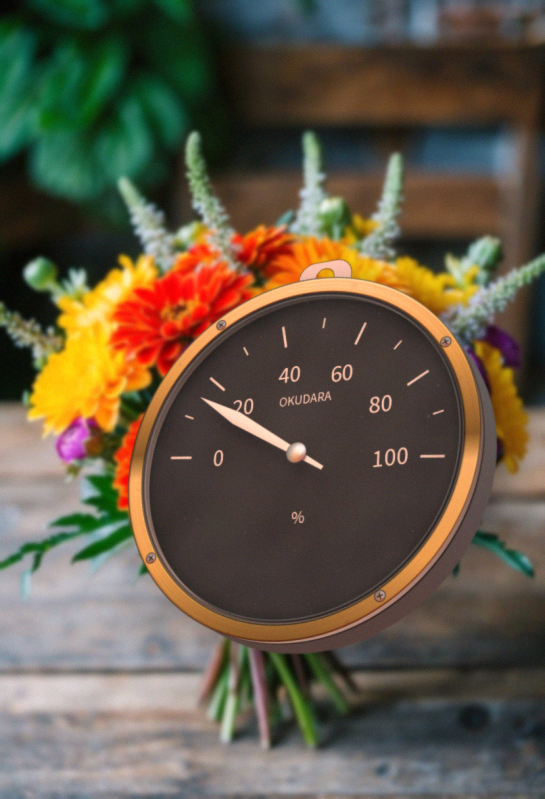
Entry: 15%
